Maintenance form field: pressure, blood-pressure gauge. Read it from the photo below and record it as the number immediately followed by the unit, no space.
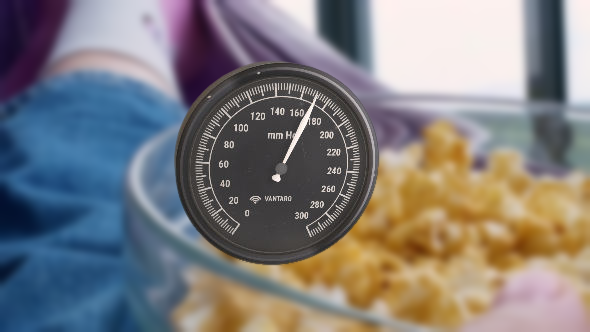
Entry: 170mmHg
